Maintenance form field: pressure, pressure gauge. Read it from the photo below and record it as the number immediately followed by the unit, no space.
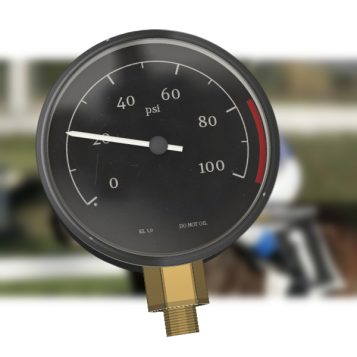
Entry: 20psi
